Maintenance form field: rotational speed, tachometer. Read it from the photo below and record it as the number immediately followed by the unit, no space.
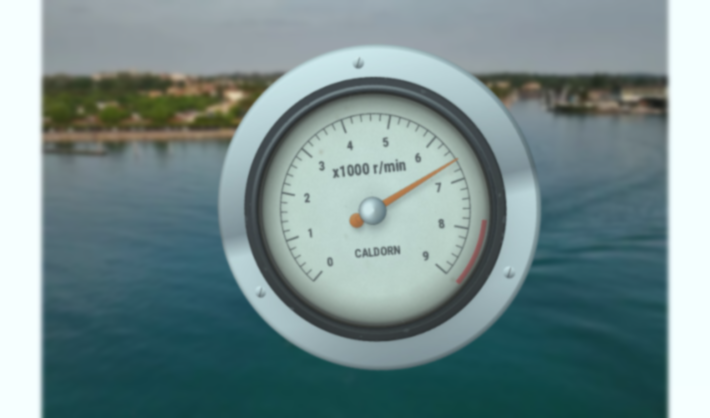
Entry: 6600rpm
